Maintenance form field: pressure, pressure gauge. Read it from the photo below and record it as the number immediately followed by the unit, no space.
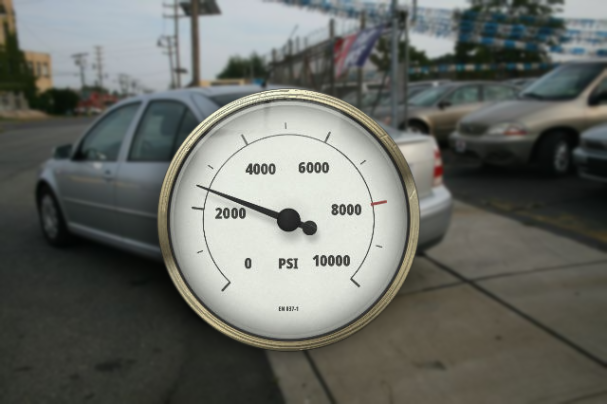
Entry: 2500psi
